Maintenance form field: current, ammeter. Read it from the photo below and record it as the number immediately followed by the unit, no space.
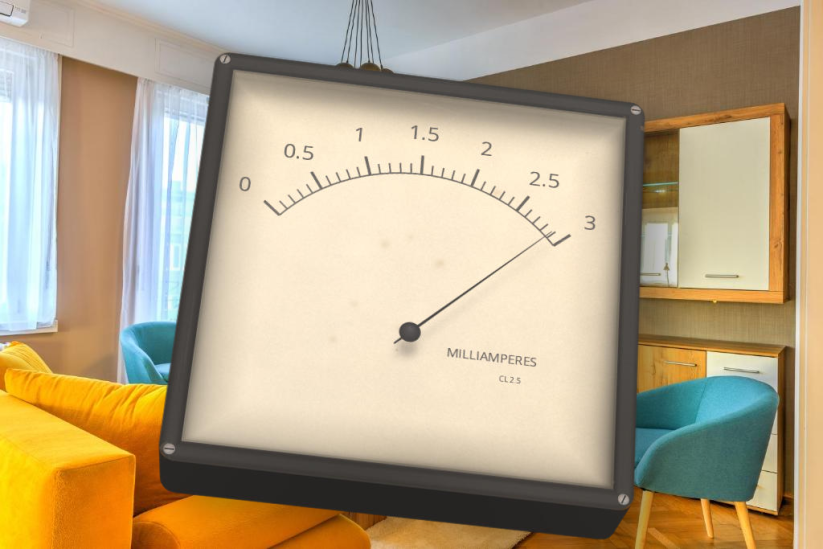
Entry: 2.9mA
